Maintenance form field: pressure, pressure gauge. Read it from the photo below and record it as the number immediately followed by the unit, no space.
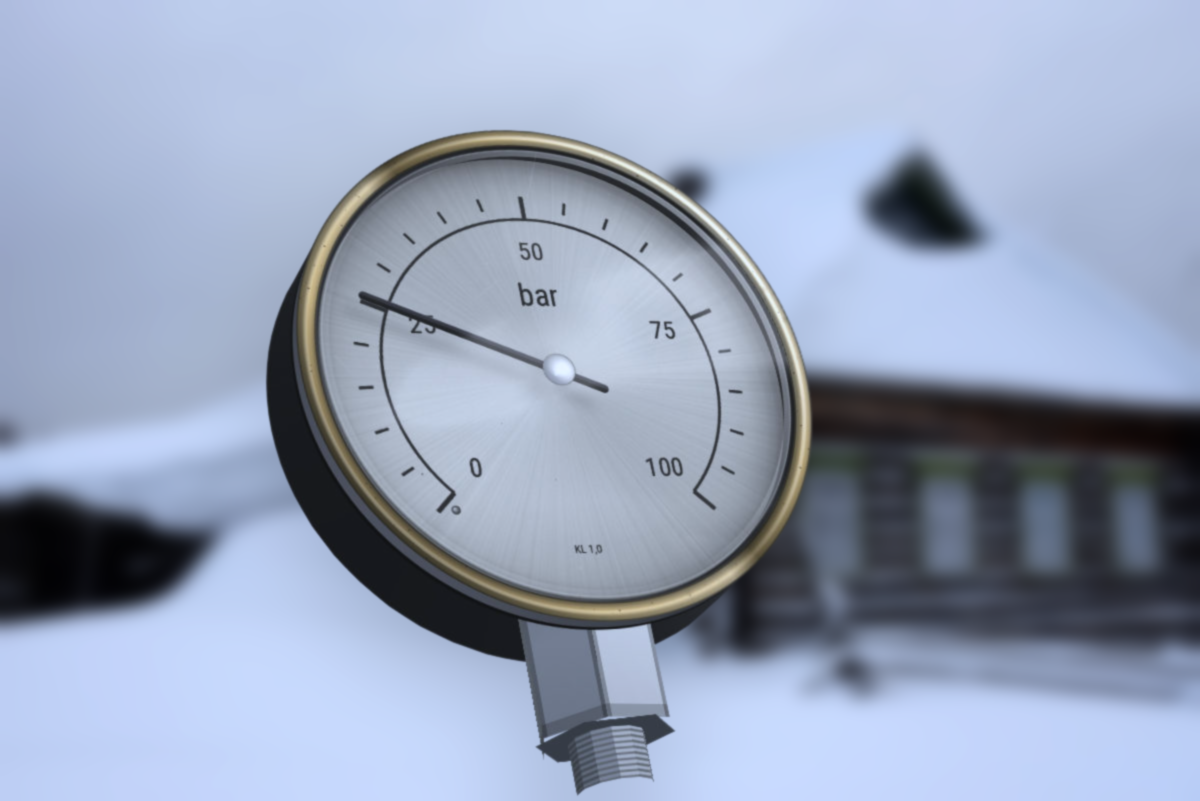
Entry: 25bar
